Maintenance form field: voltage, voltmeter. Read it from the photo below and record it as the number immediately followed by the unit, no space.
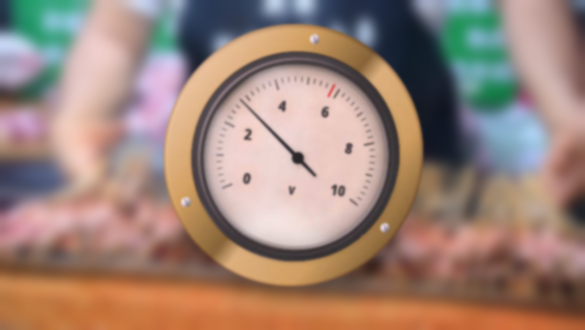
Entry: 2.8V
